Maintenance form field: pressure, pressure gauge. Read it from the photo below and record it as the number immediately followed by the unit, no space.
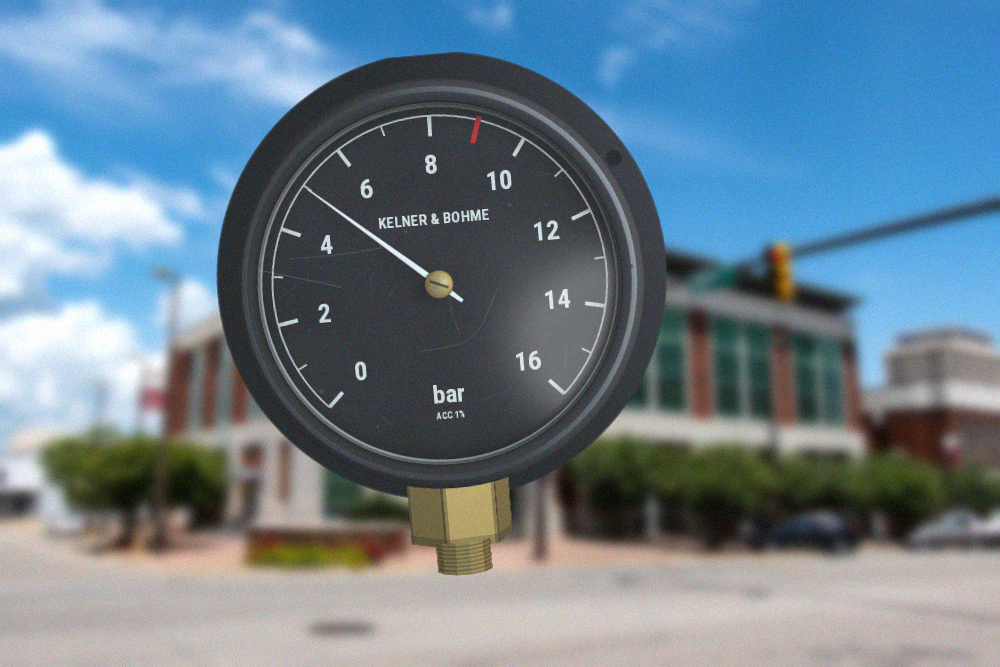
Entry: 5bar
